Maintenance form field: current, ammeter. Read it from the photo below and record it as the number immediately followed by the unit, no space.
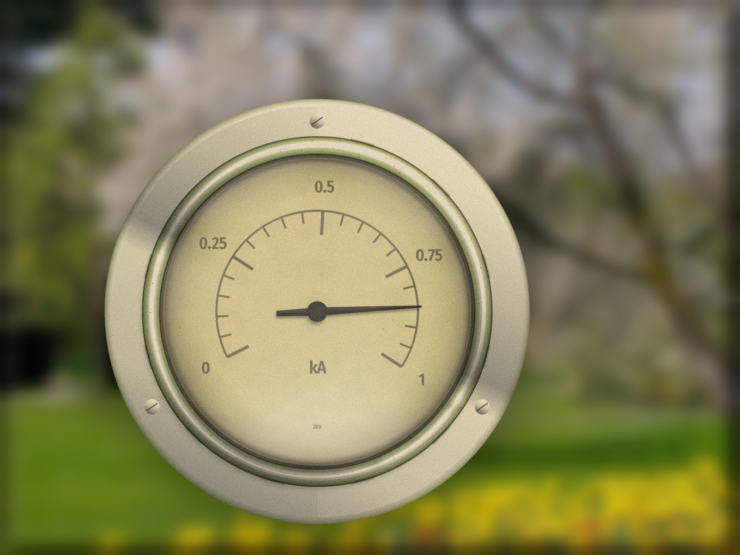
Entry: 0.85kA
